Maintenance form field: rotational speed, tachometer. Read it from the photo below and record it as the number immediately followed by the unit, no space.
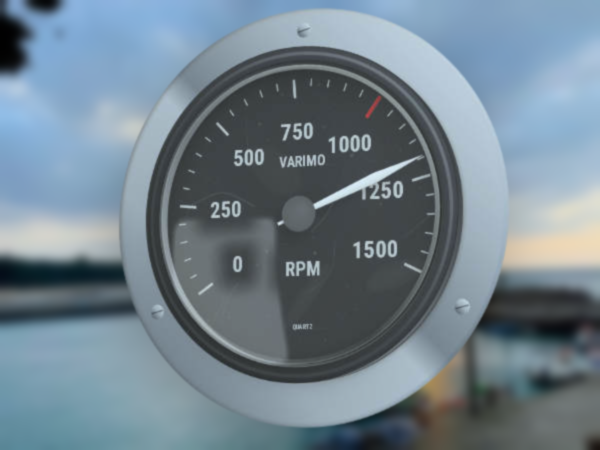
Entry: 1200rpm
